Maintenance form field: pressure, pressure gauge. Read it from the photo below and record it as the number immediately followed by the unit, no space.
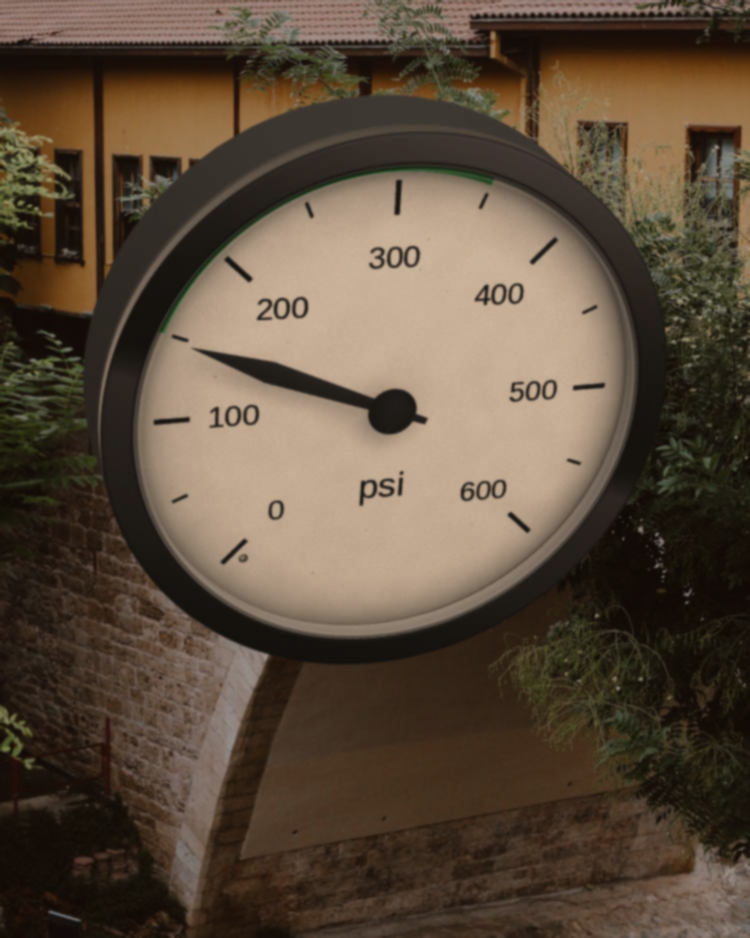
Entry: 150psi
